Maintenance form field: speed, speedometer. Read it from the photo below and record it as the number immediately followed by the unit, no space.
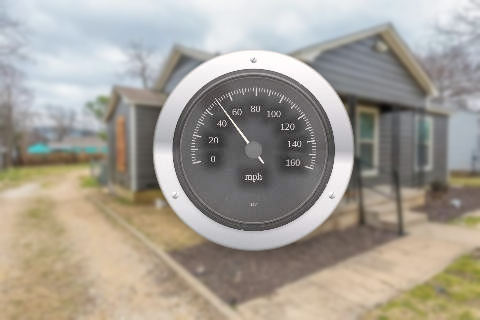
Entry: 50mph
